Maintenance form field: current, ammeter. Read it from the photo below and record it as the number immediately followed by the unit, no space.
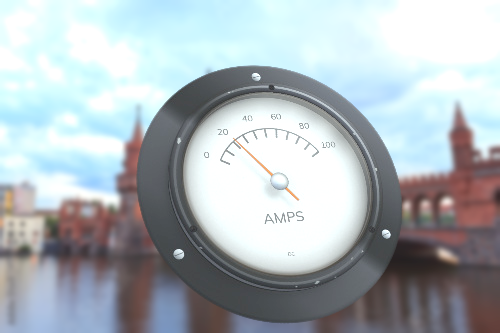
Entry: 20A
